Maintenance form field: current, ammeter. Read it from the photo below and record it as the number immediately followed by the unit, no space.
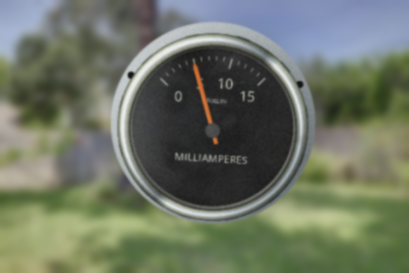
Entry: 5mA
